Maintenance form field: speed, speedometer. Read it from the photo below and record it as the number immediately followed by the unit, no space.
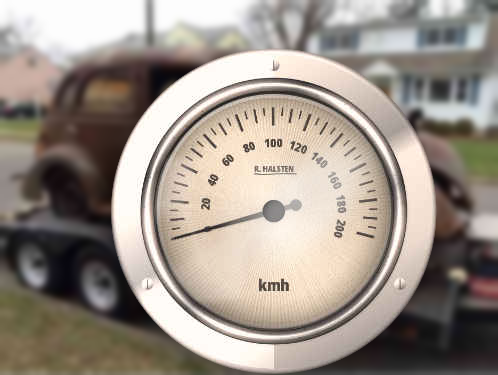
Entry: 0km/h
